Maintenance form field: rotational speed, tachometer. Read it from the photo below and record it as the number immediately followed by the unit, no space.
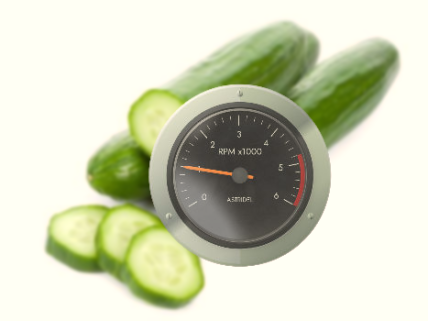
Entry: 1000rpm
